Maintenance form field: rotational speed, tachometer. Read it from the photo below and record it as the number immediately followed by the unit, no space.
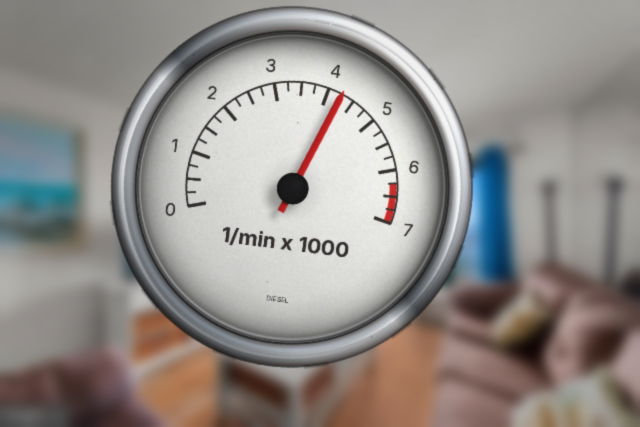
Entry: 4250rpm
